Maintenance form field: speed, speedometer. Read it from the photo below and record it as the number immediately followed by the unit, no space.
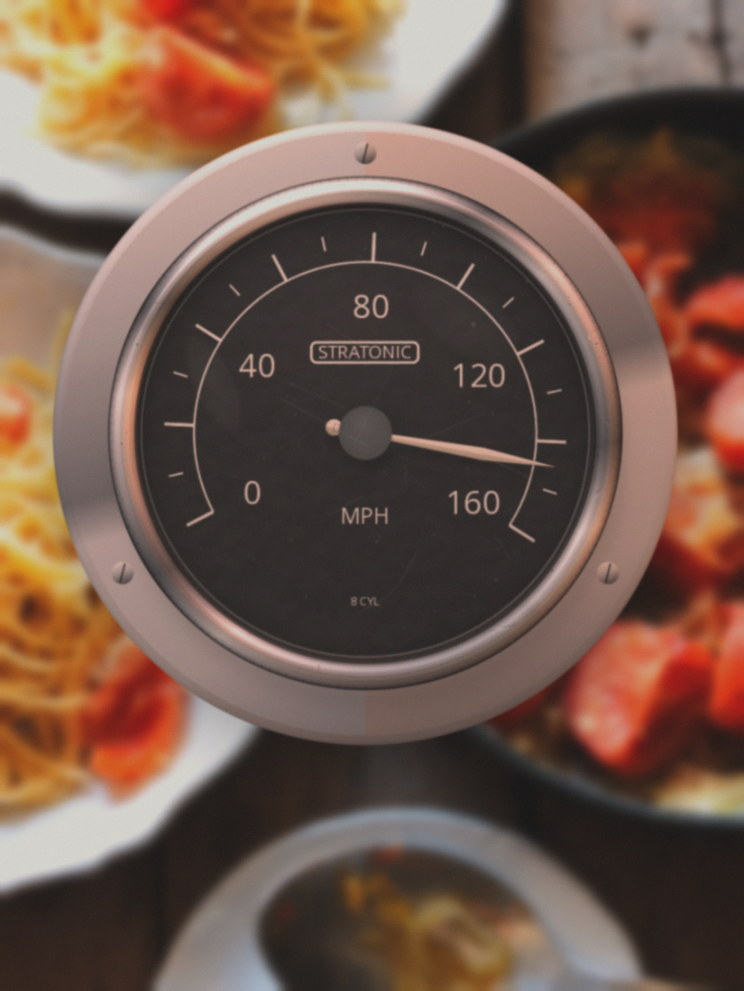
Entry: 145mph
